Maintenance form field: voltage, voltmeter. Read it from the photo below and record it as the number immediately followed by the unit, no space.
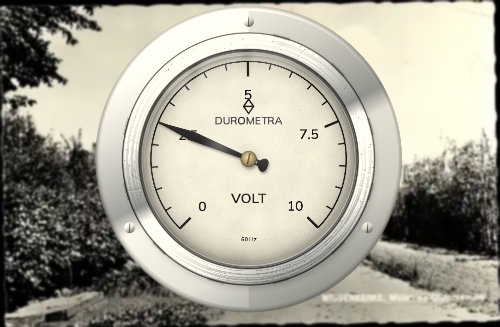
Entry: 2.5V
